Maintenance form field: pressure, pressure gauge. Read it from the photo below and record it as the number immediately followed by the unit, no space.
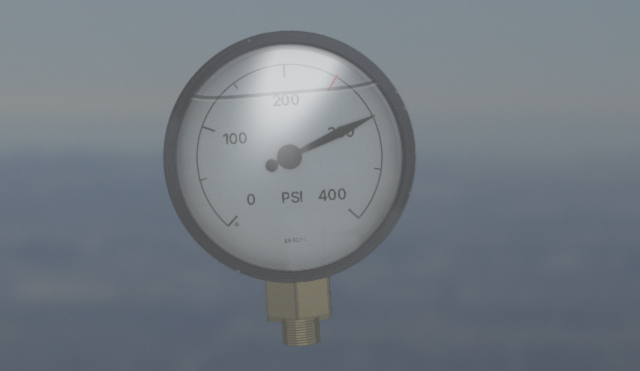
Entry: 300psi
